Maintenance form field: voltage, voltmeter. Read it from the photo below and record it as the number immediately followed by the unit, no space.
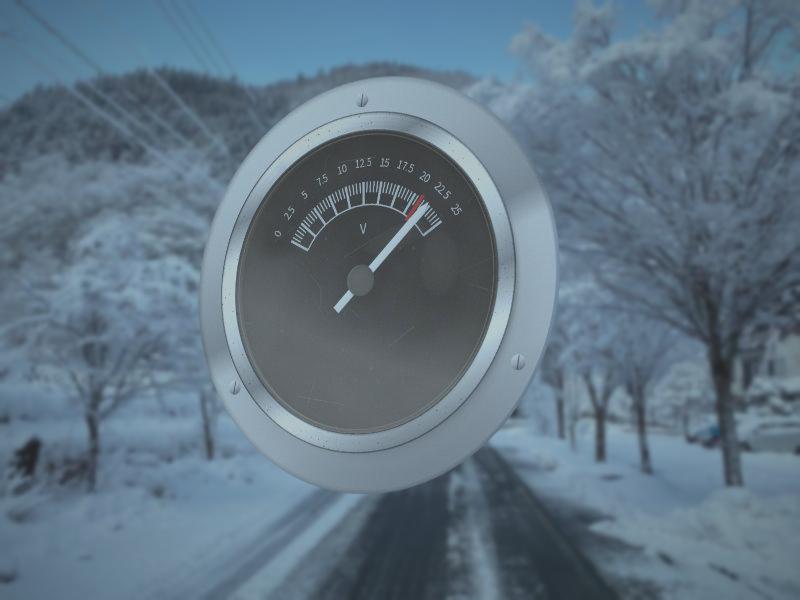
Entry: 22.5V
